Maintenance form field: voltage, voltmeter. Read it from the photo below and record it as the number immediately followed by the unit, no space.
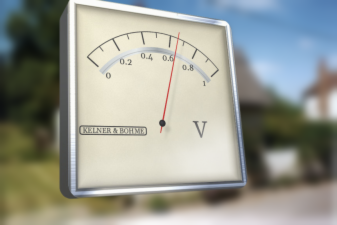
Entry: 0.65V
